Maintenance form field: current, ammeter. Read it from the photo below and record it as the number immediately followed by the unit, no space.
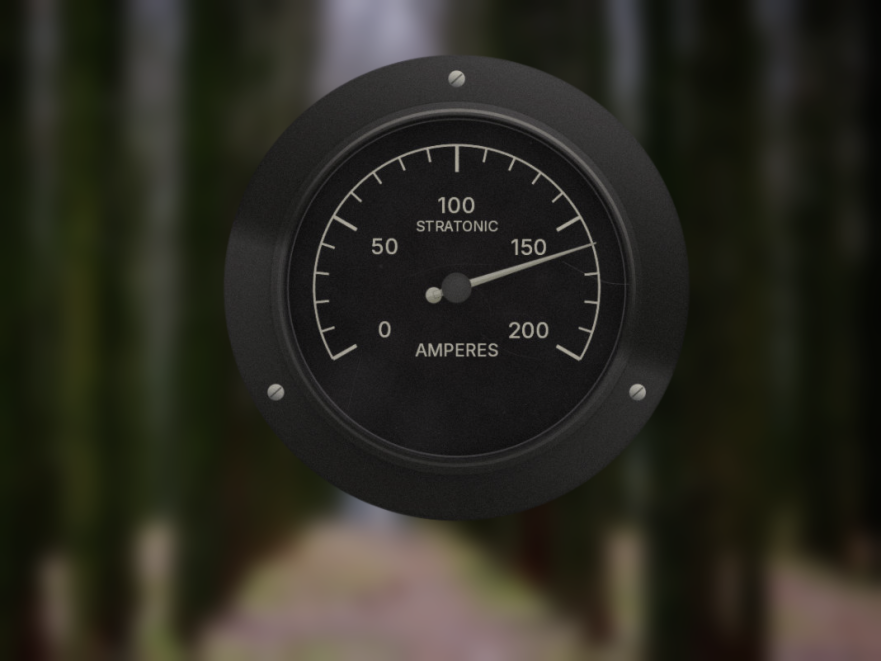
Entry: 160A
